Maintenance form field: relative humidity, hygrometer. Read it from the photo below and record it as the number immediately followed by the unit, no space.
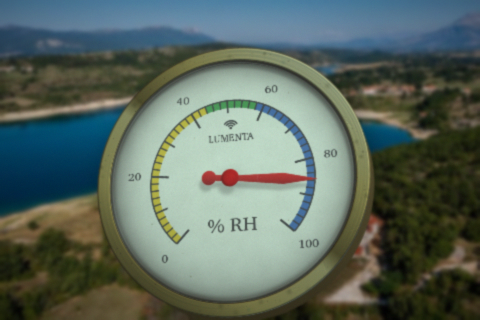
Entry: 86%
